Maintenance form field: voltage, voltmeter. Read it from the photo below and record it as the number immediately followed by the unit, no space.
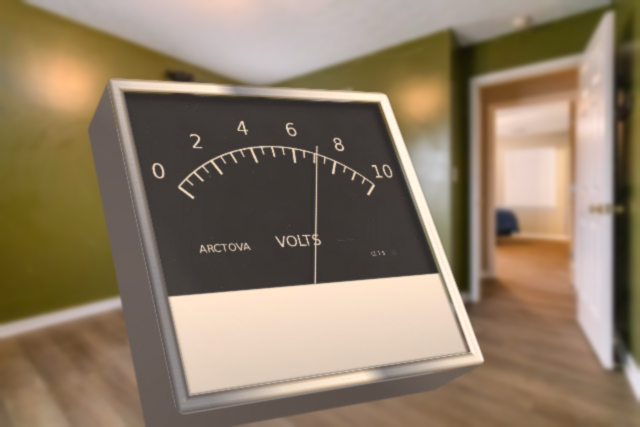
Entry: 7V
